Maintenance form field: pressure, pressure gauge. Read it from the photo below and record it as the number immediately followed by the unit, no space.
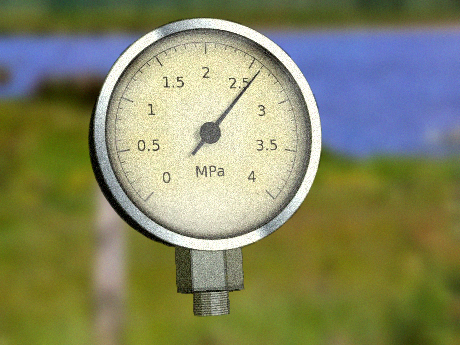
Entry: 2.6MPa
